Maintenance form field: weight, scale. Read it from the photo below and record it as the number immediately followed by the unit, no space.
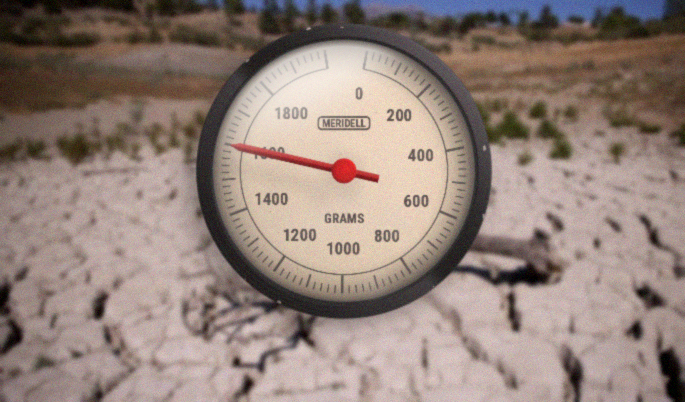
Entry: 1600g
